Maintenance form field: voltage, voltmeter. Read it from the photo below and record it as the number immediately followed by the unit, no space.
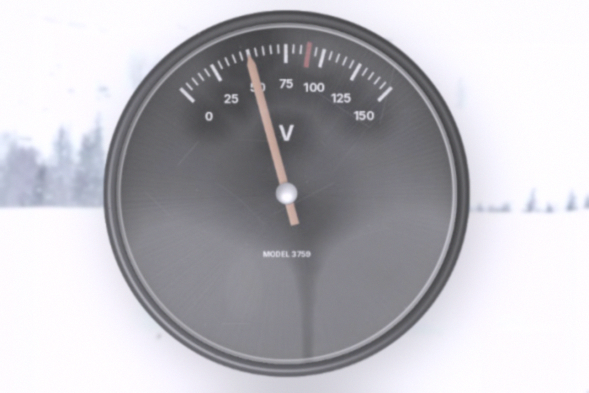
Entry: 50V
